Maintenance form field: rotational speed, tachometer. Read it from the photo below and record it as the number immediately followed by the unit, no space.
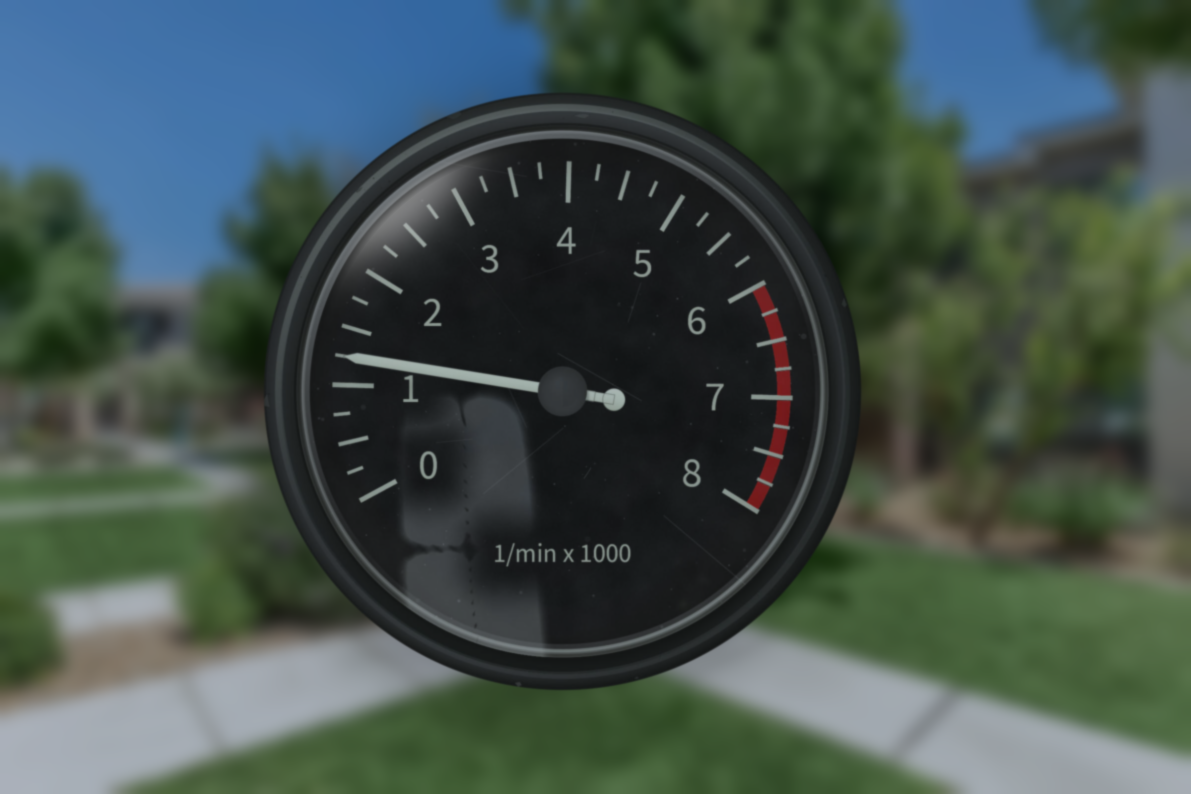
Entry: 1250rpm
